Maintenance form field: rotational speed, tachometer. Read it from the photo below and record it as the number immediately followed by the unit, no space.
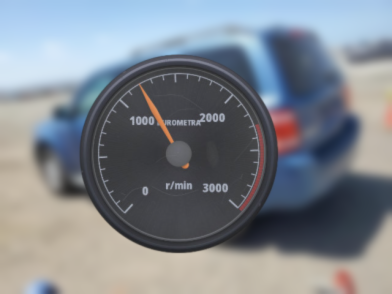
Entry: 1200rpm
